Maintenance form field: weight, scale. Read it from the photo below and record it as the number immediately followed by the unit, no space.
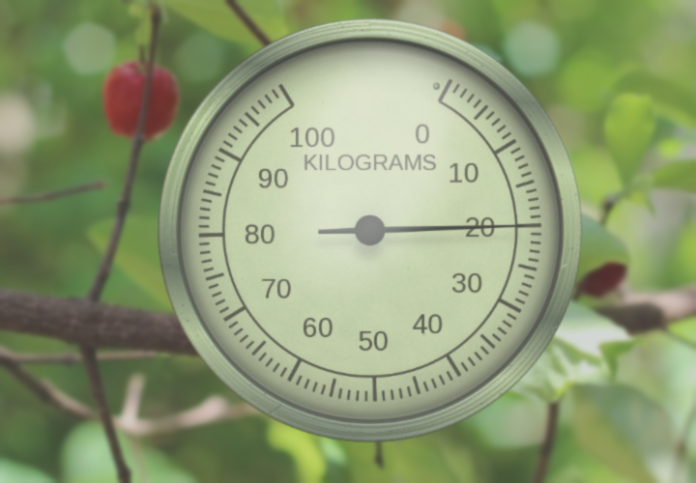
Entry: 20kg
